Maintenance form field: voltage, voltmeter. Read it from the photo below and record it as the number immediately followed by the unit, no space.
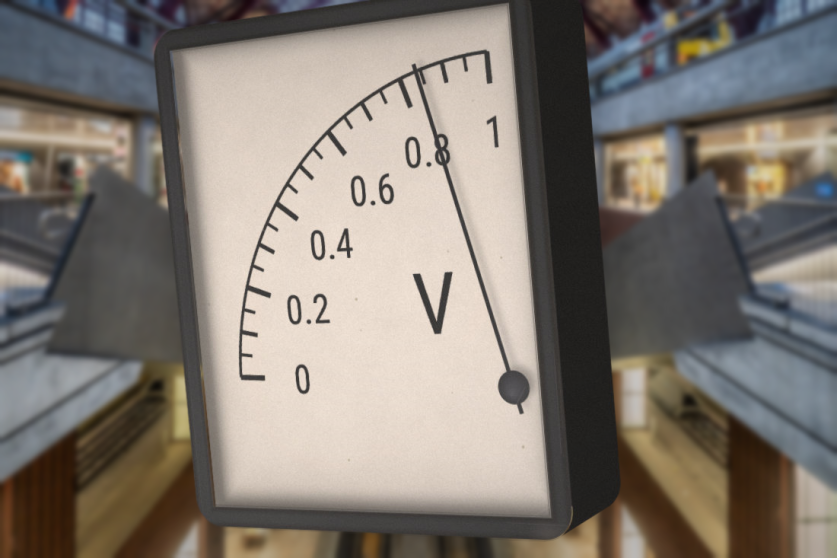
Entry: 0.85V
